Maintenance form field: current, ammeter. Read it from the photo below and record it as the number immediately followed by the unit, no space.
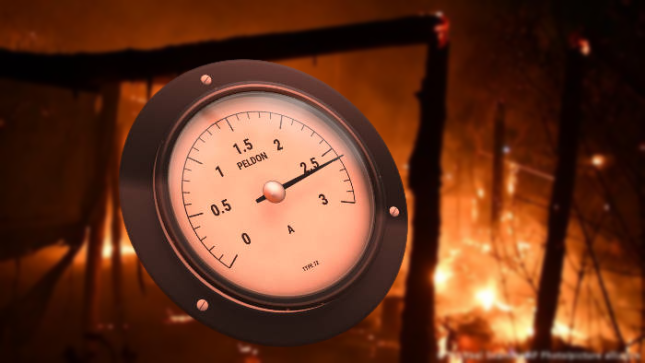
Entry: 2.6A
